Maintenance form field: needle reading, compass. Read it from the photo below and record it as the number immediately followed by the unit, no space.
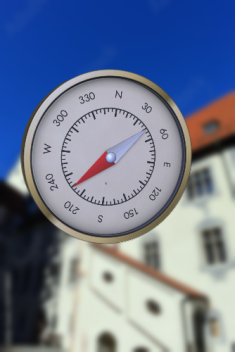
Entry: 225°
